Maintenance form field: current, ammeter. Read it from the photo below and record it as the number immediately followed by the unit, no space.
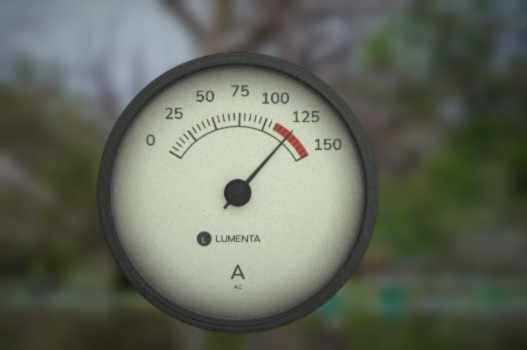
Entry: 125A
